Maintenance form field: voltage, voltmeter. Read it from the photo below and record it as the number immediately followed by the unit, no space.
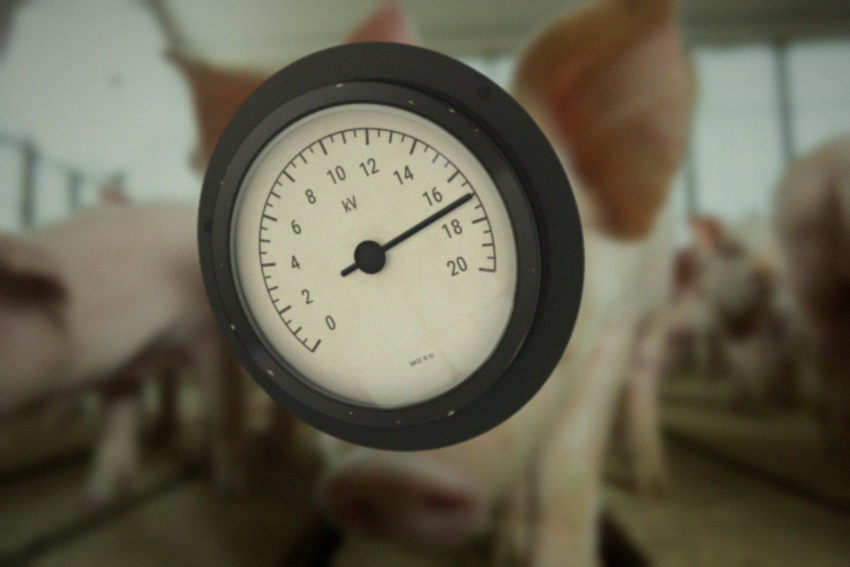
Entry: 17kV
